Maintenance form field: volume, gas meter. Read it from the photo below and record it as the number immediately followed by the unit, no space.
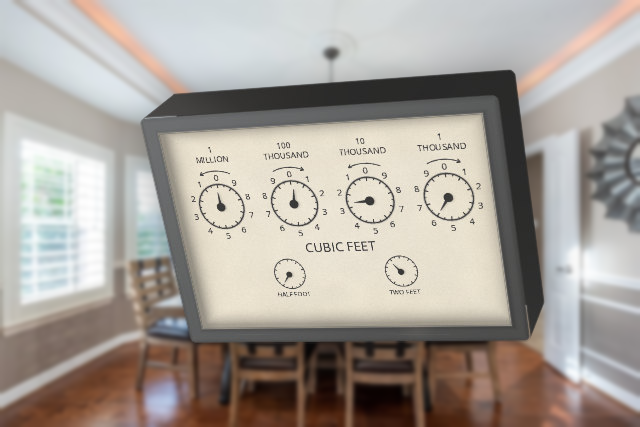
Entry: 2600ft³
